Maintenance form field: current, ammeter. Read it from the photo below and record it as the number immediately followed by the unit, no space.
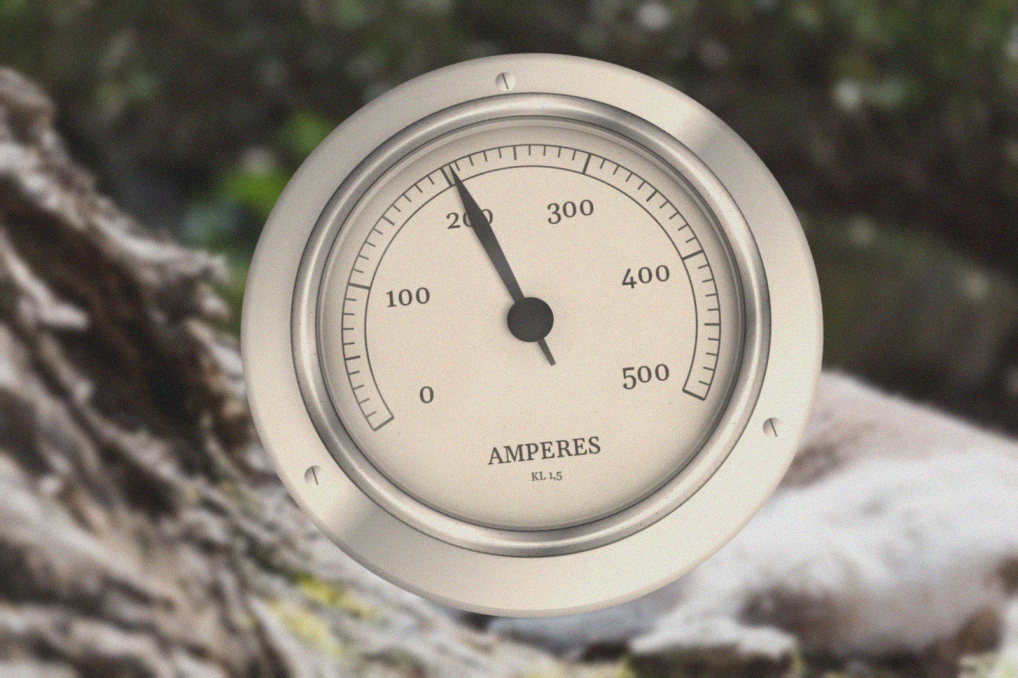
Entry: 205A
